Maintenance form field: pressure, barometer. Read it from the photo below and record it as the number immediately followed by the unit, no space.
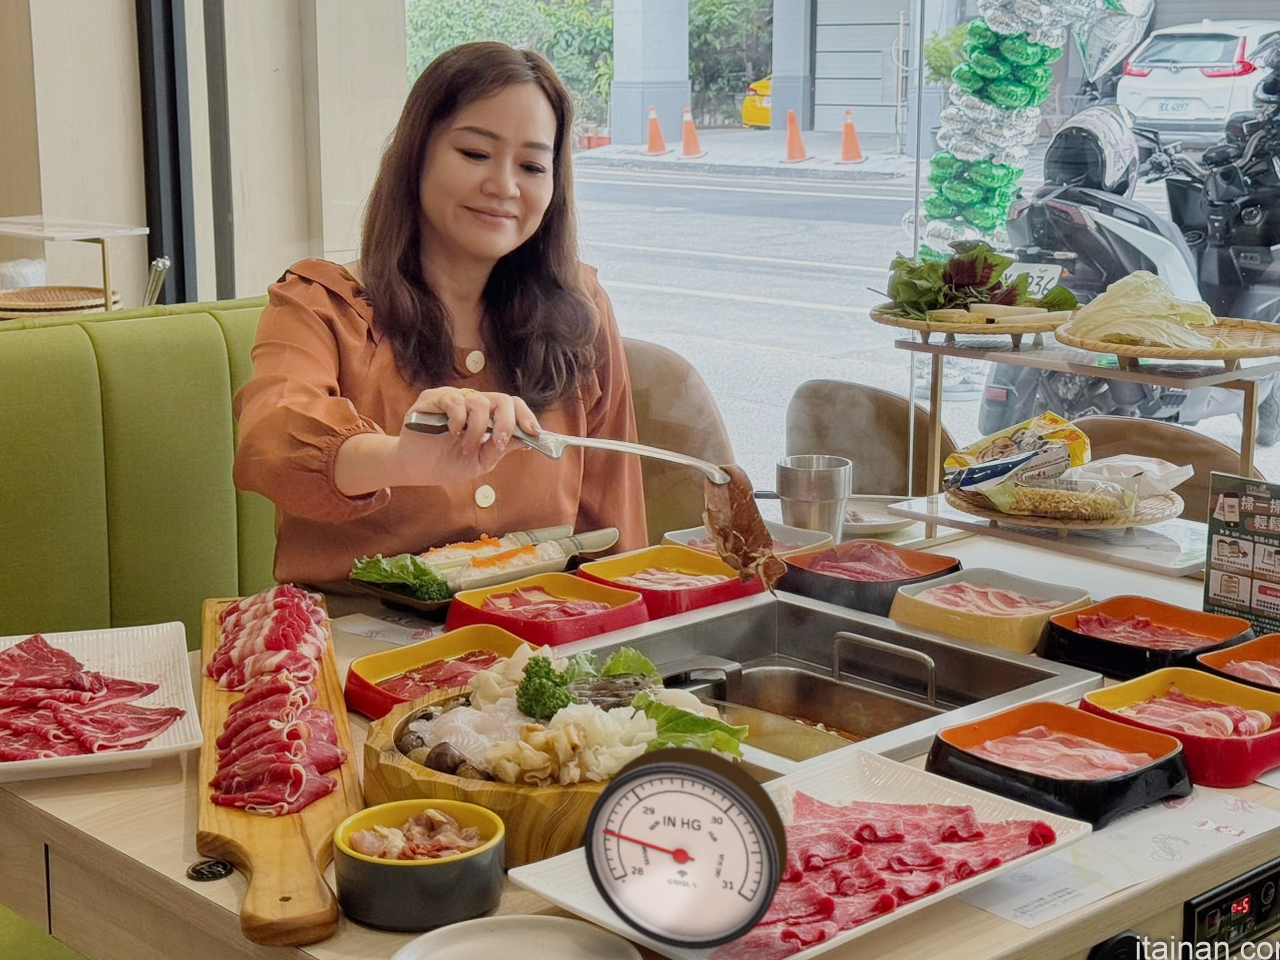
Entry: 28.5inHg
